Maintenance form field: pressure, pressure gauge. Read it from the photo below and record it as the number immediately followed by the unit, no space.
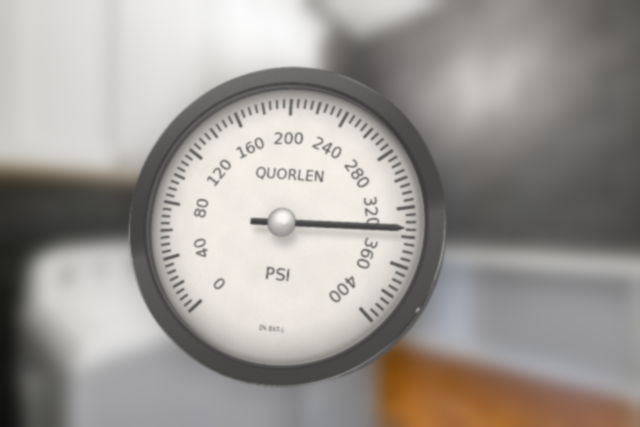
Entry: 335psi
